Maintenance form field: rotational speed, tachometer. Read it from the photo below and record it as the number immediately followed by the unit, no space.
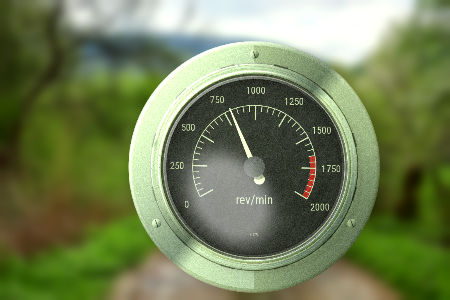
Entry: 800rpm
